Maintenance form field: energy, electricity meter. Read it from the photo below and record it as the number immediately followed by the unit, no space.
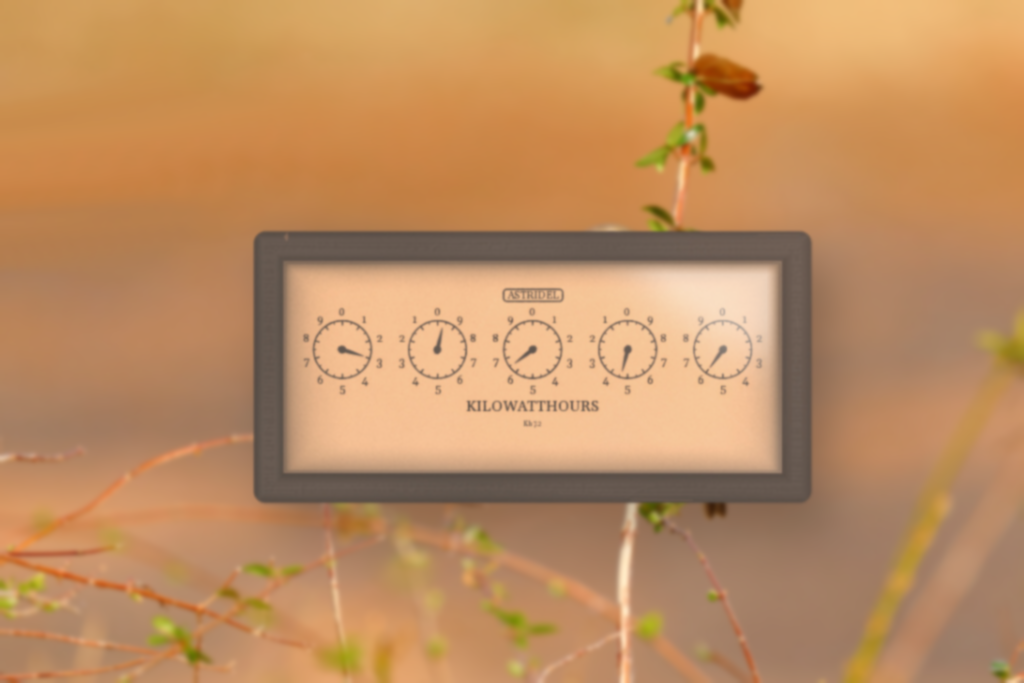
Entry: 29646kWh
